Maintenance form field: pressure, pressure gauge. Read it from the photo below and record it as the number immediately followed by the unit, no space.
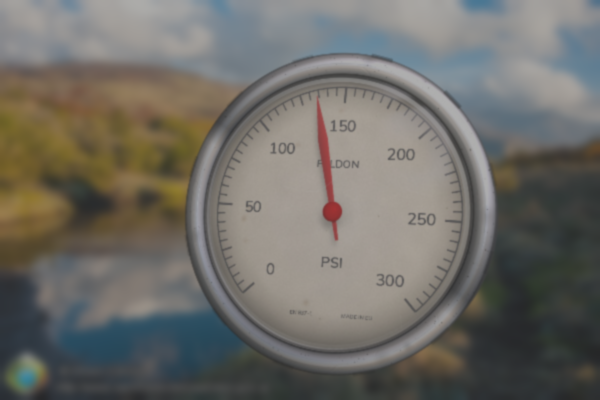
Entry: 135psi
